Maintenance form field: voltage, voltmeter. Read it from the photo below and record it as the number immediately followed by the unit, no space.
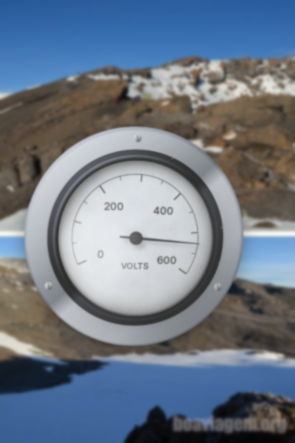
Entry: 525V
